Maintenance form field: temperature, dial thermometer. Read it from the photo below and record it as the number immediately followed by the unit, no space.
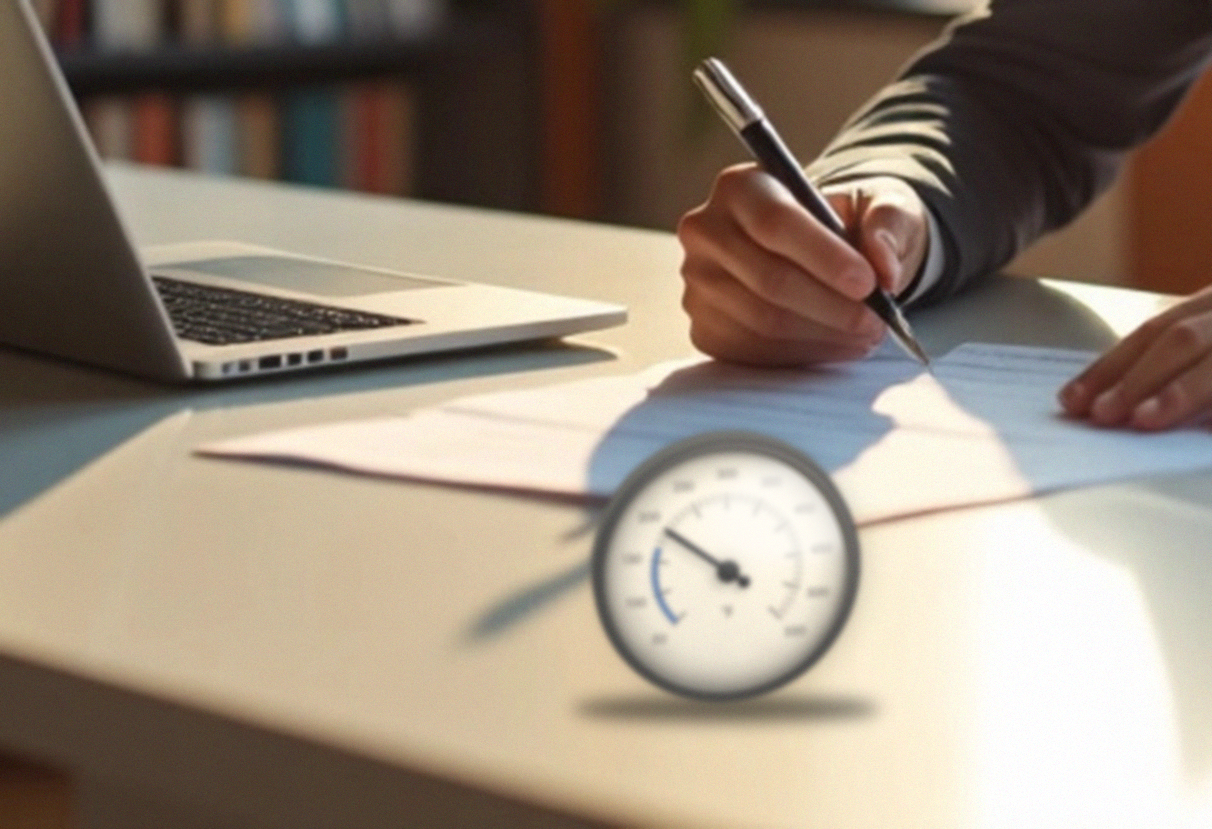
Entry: 200°F
